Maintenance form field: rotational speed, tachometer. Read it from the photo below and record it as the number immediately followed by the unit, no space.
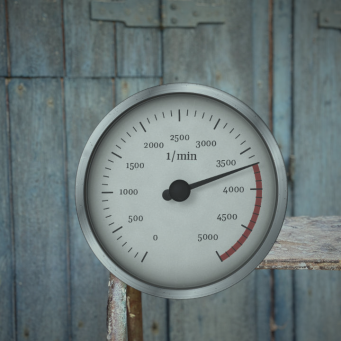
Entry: 3700rpm
